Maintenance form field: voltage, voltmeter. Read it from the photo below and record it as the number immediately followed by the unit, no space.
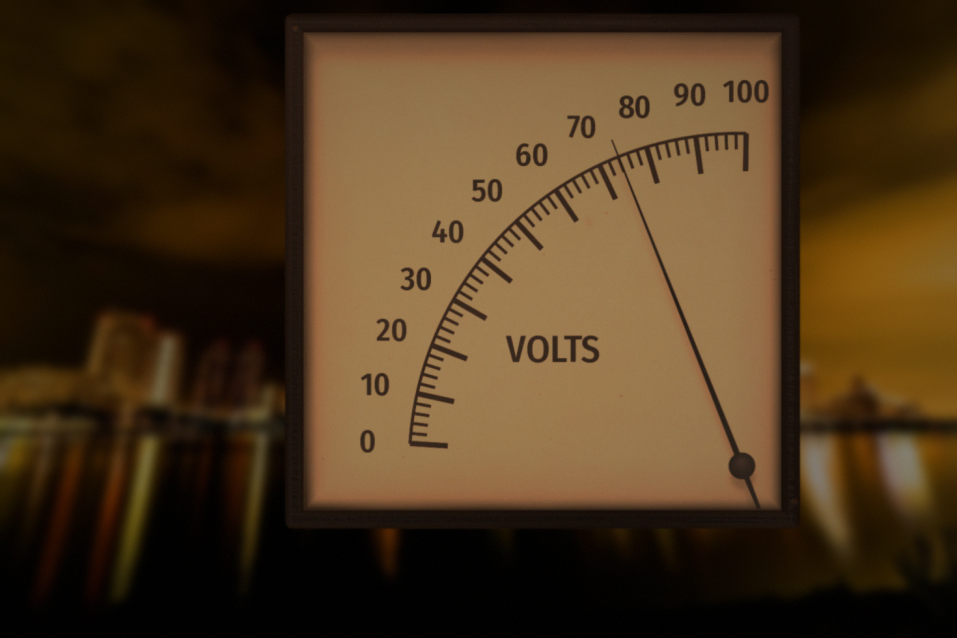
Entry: 74V
